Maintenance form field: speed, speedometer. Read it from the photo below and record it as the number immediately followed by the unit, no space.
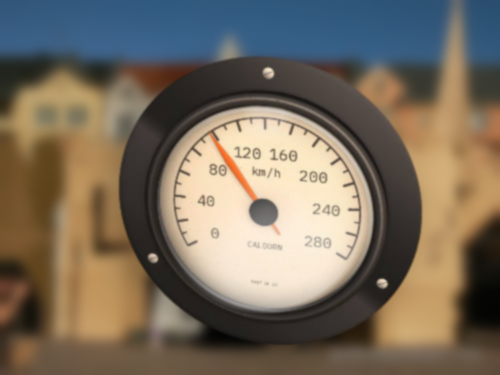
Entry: 100km/h
